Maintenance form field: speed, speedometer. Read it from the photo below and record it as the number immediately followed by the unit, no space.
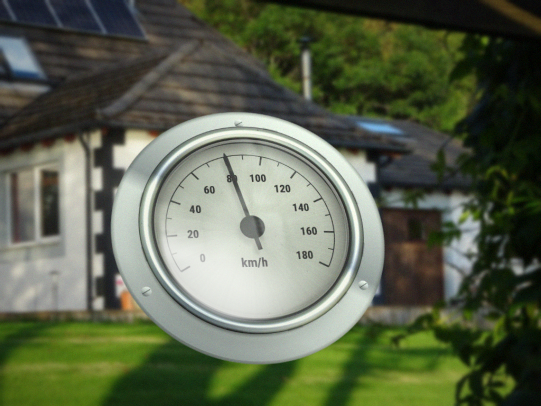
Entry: 80km/h
